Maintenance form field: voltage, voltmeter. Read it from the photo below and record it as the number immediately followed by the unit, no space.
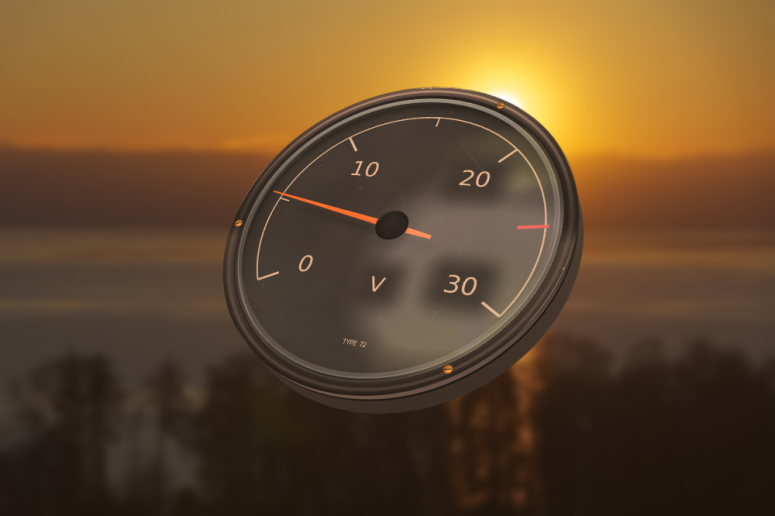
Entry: 5V
